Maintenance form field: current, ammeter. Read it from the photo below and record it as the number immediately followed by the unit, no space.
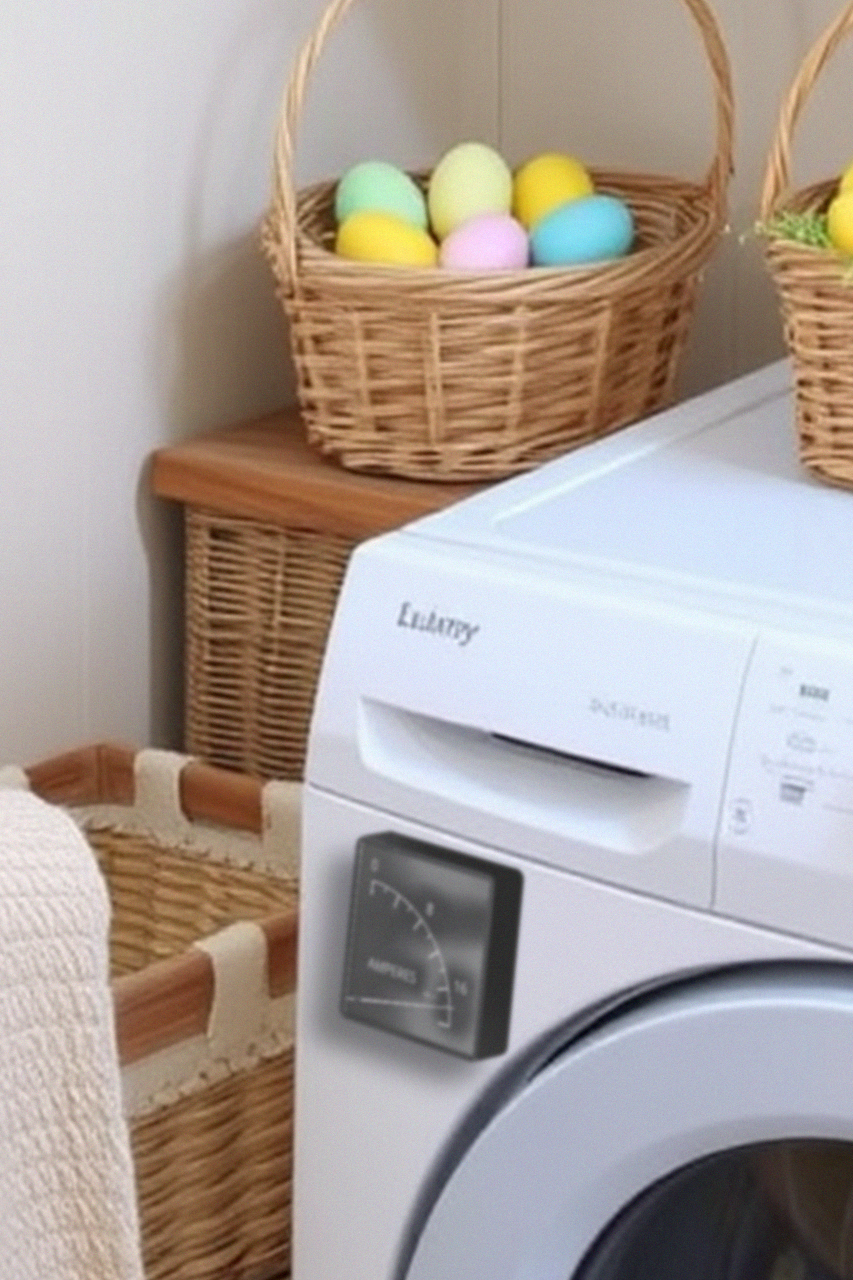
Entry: 18A
